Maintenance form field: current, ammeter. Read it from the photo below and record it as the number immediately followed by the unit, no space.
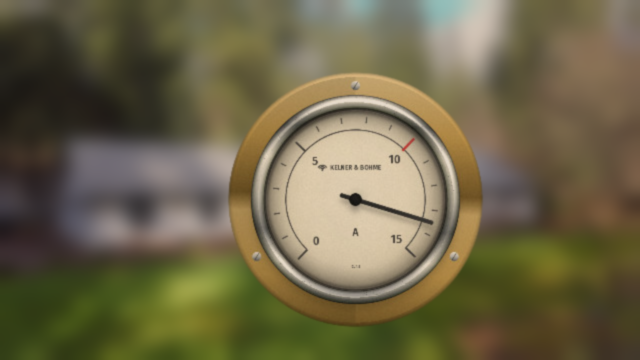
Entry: 13.5A
